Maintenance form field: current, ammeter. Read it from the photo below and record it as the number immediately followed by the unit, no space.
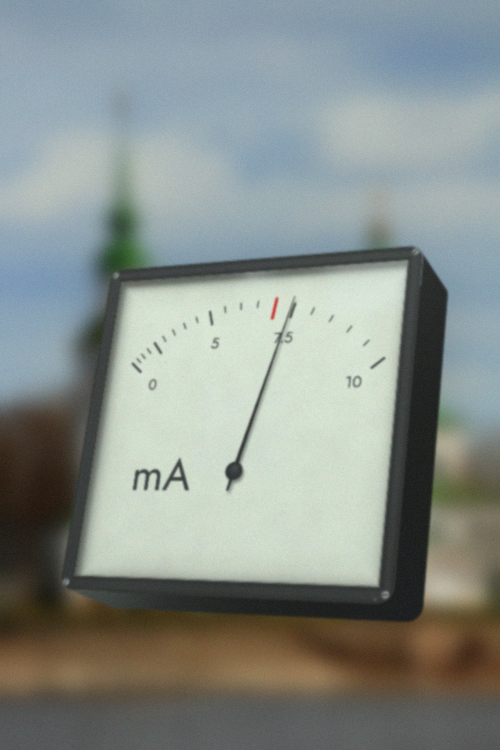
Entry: 7.5mA
